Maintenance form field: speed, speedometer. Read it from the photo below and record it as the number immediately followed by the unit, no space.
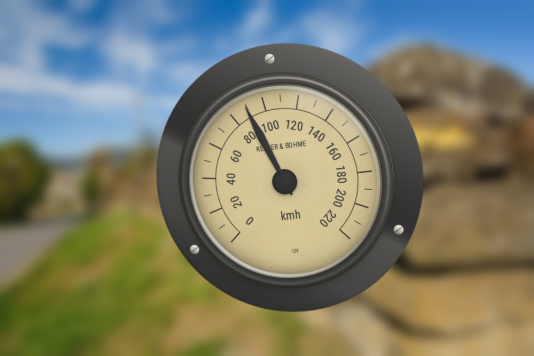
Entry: 90km/h
